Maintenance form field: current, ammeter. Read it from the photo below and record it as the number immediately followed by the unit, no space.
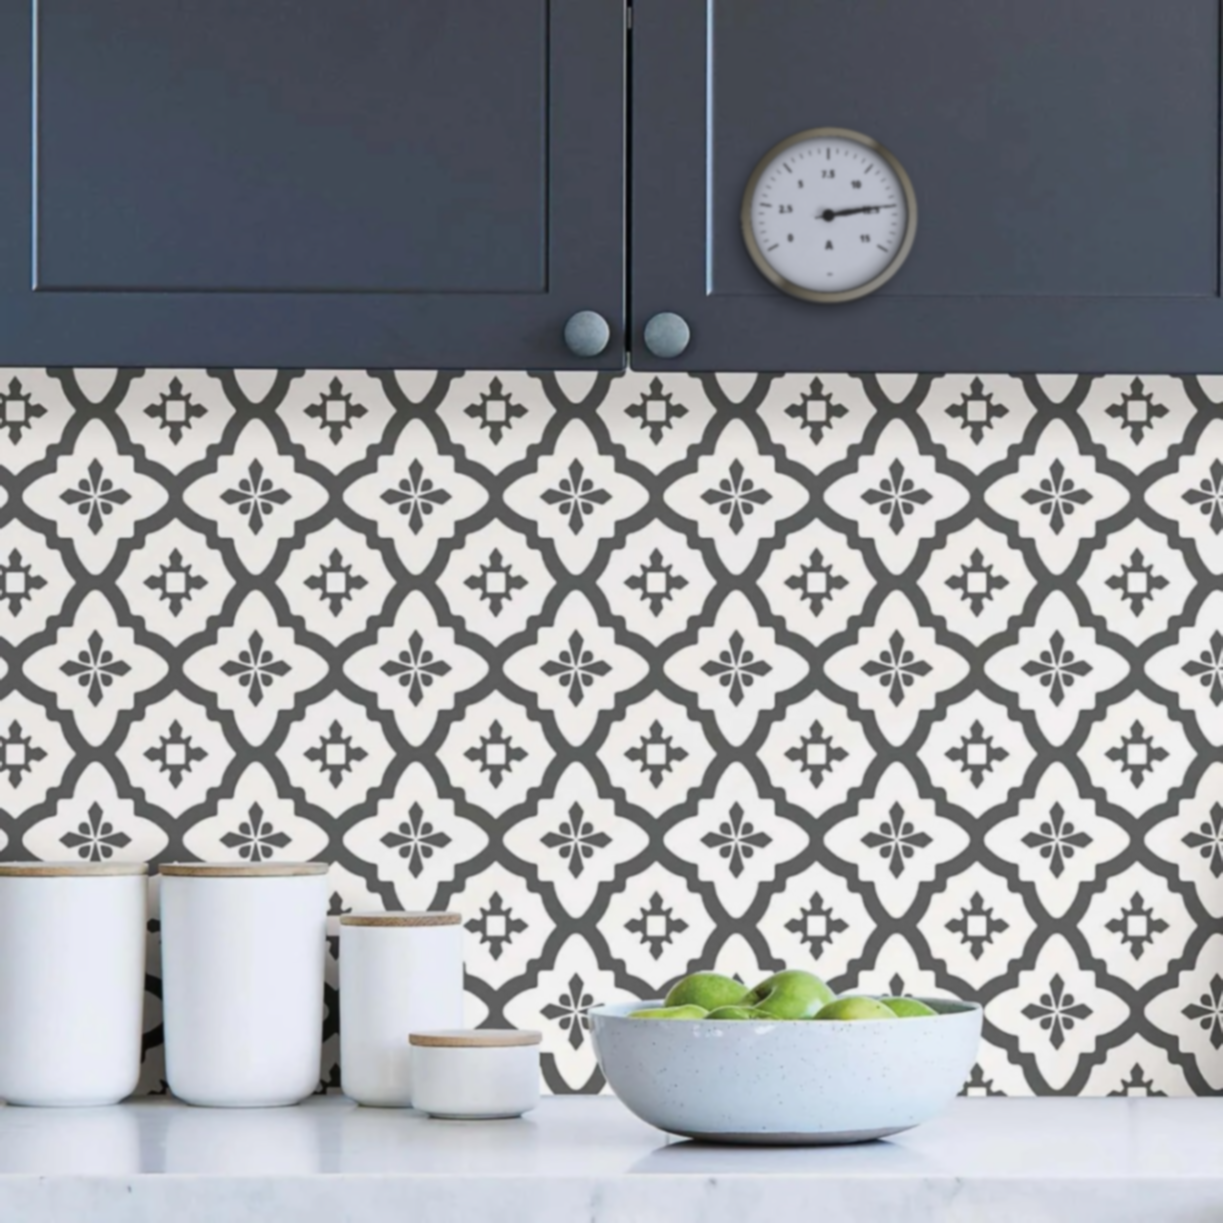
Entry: 12.5A
